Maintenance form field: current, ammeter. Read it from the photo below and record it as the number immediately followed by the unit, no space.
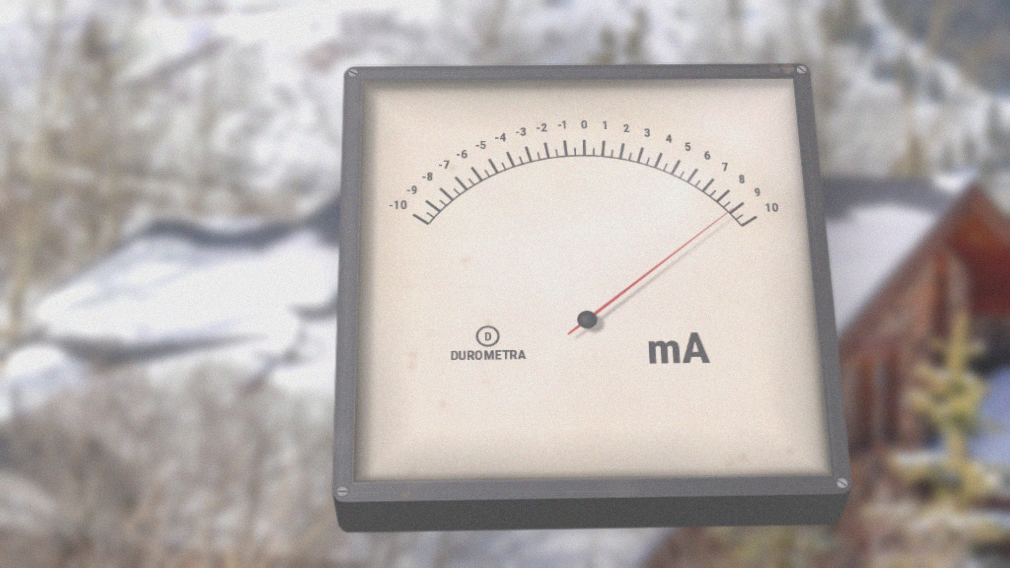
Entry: 9mA
